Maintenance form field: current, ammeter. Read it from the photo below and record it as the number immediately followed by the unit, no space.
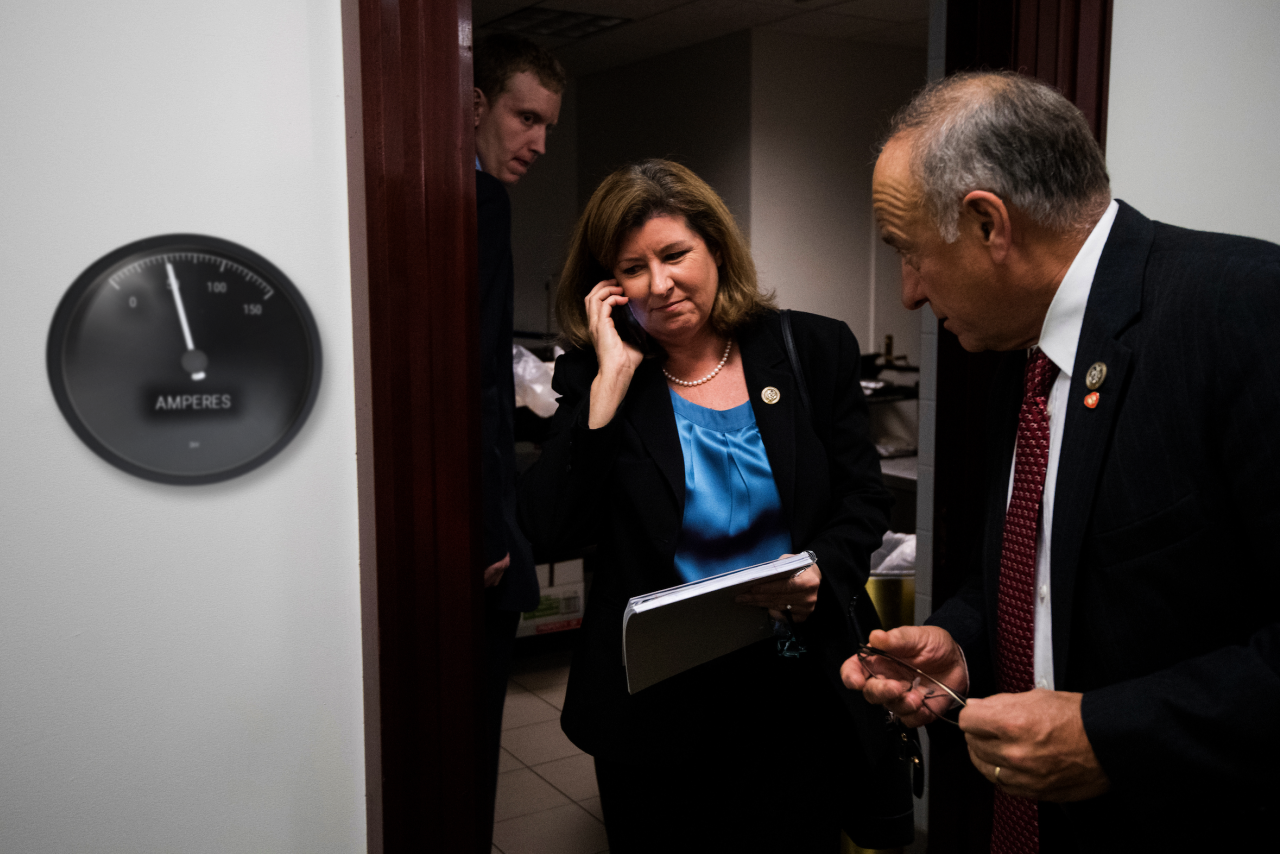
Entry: 50A
